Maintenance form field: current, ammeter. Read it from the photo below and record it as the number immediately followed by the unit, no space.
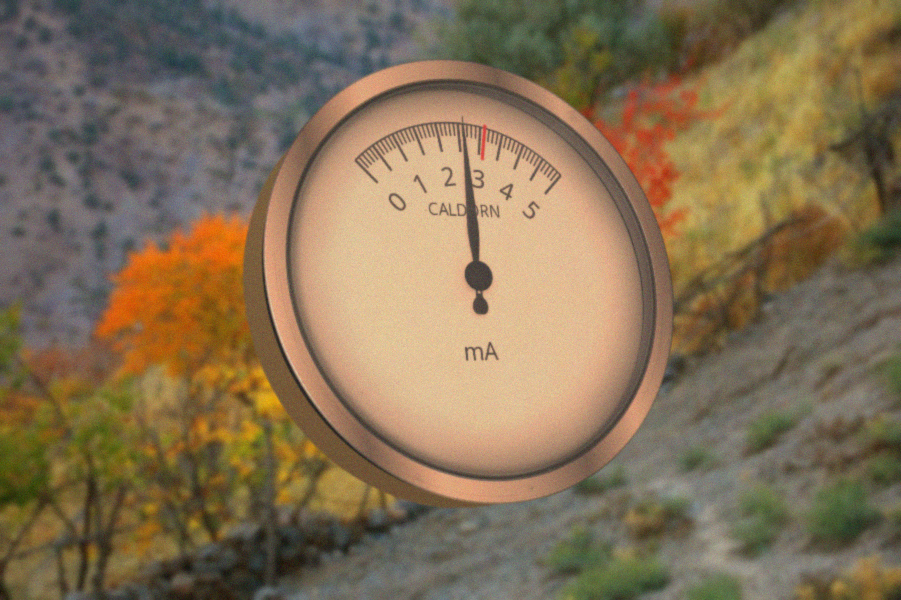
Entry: 2.5mA
